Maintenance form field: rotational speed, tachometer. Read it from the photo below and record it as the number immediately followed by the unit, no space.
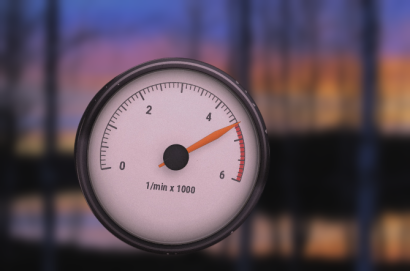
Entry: 4600rpm
